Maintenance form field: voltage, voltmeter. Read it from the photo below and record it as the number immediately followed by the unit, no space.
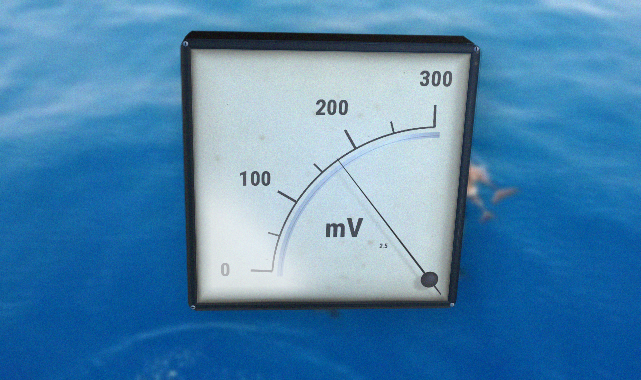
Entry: 175mV
